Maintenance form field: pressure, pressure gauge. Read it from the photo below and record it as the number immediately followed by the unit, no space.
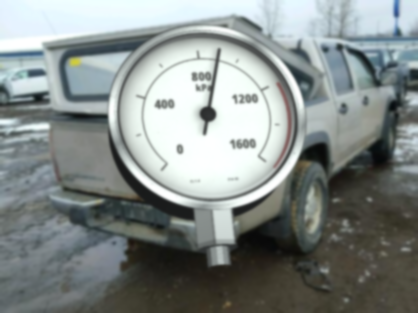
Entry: 900kPa
